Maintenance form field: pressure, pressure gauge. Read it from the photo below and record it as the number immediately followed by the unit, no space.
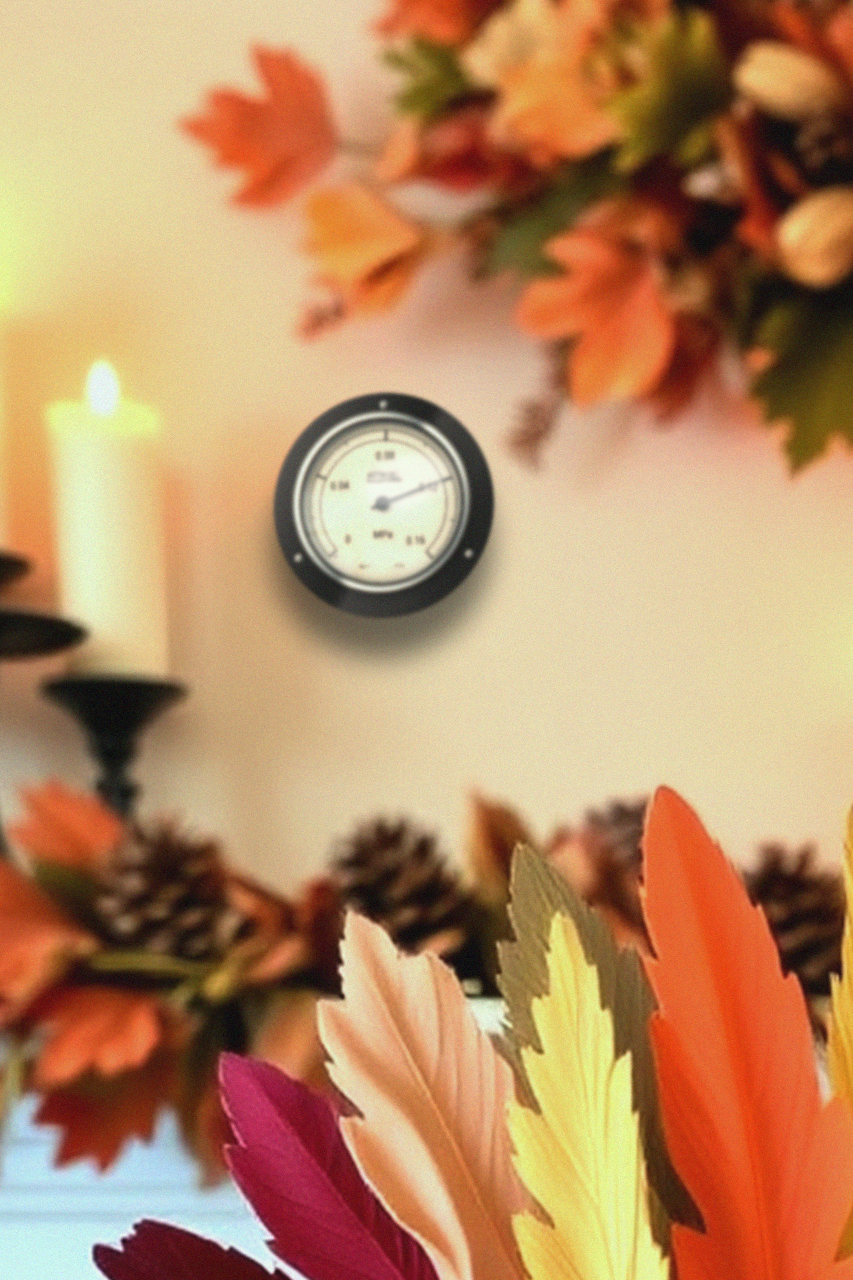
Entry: 0.12MPa
